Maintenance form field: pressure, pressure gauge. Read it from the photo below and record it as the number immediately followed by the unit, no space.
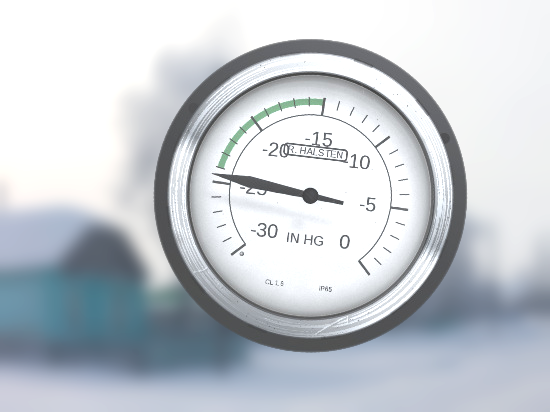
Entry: -24.5inHg
